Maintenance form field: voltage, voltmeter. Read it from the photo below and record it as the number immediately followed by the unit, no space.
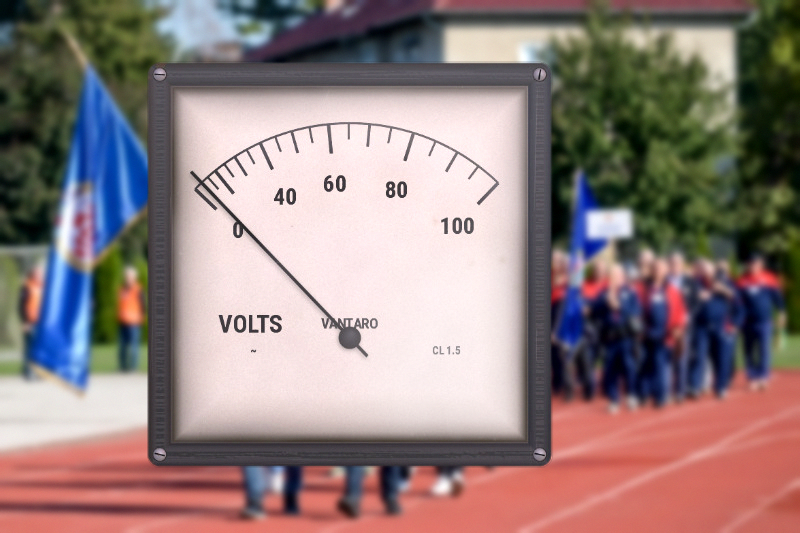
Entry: 10V
